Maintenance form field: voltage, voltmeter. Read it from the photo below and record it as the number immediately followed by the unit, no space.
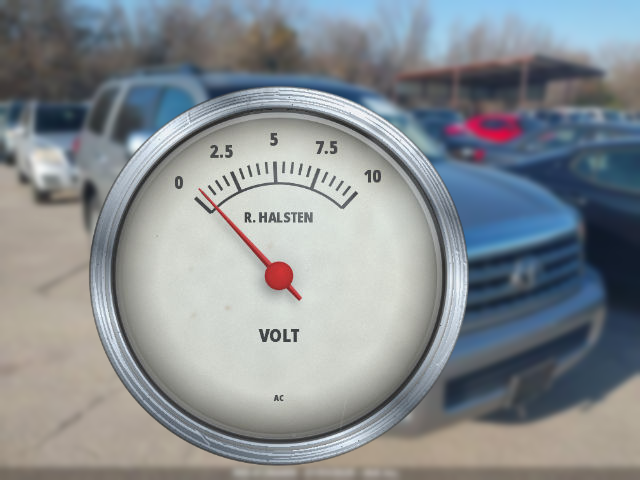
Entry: 0.5V
